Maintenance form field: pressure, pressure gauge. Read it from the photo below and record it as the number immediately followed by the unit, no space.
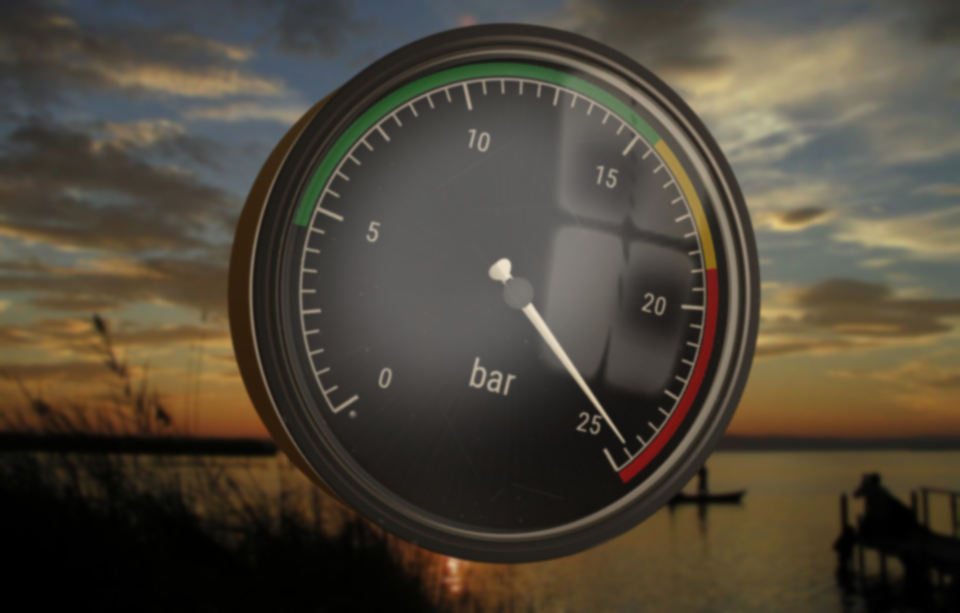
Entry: 24.5bar
